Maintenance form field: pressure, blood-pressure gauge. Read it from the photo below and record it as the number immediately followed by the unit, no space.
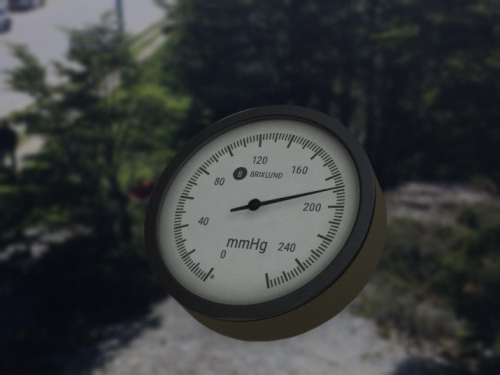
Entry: 190mmHg
